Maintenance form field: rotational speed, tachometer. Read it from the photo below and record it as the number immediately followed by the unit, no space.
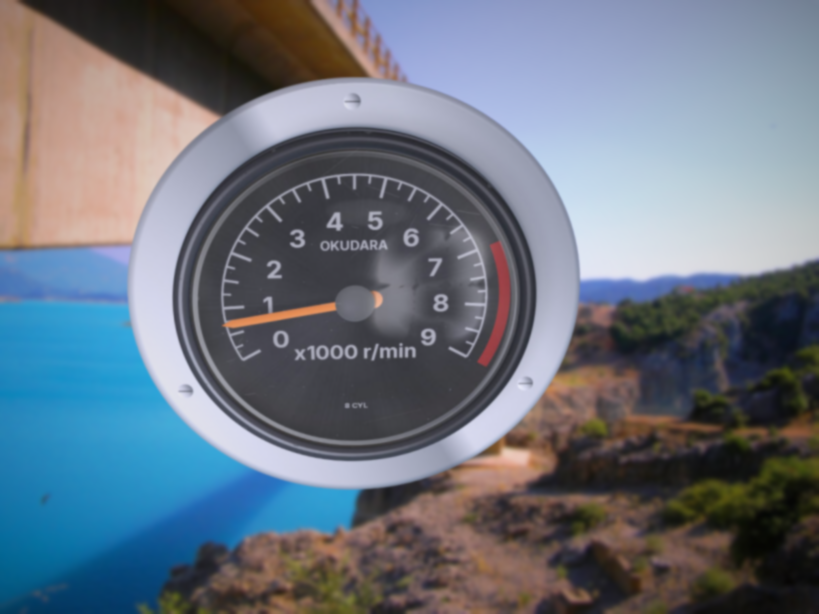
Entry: 750rpm
